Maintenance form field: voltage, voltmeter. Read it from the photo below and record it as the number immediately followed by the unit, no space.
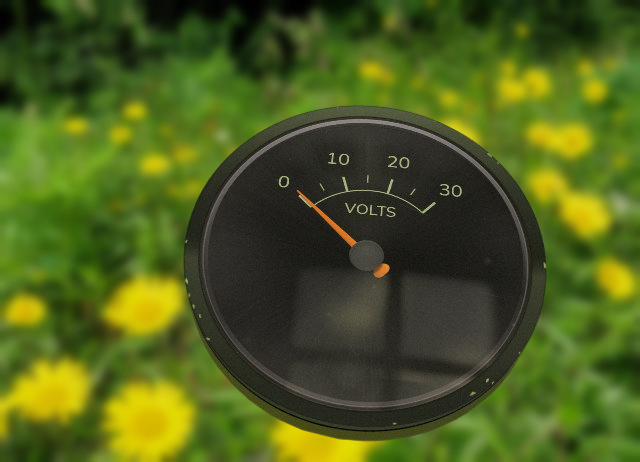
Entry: 0V
